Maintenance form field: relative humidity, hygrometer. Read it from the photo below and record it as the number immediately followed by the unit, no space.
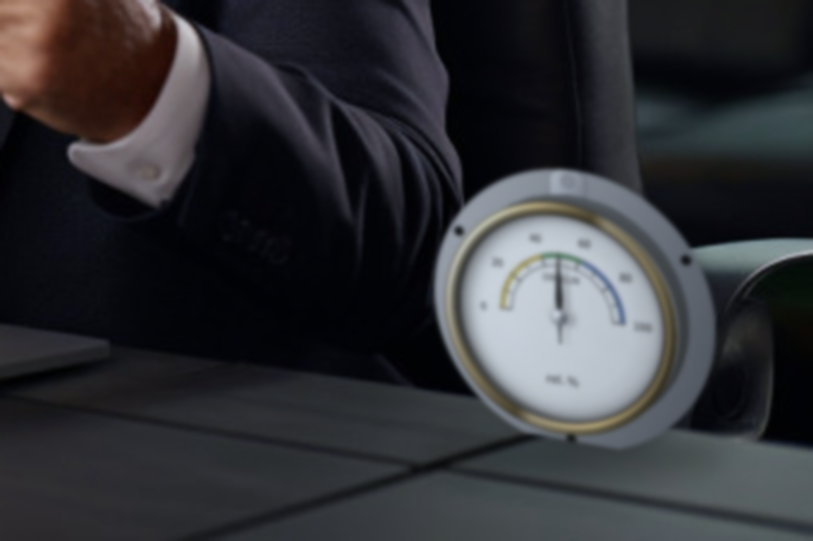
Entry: 50%
